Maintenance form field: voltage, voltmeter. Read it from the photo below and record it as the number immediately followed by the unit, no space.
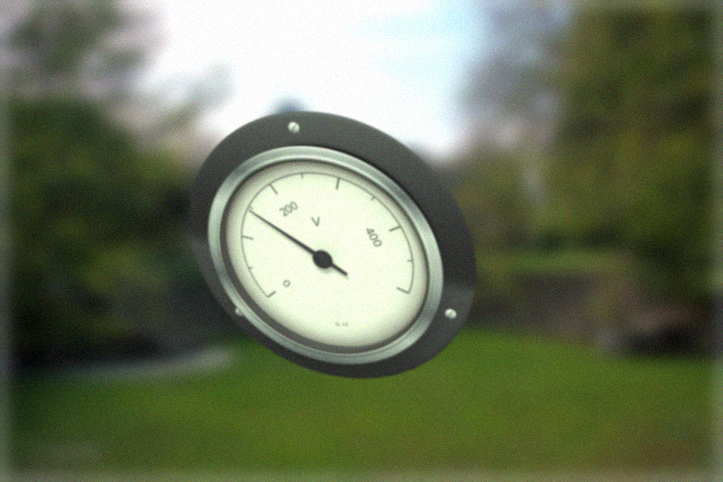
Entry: 150V
